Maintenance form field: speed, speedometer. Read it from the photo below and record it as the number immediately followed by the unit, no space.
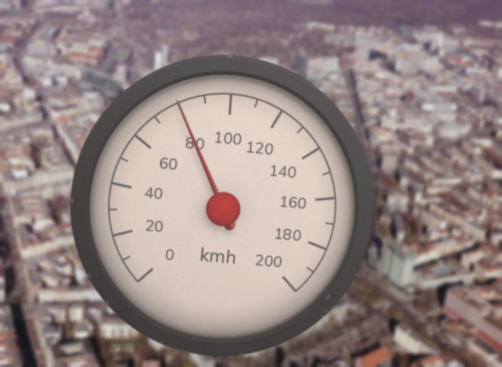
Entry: 80km/h
